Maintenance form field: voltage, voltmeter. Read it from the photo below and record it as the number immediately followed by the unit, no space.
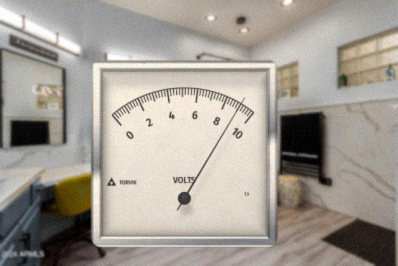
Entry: 9V
